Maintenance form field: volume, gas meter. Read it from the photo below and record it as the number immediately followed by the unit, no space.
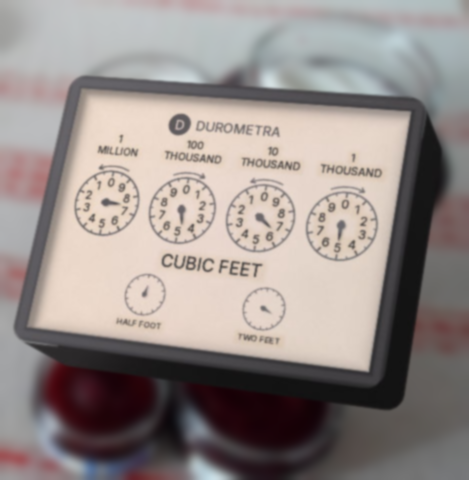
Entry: 746500ft³
